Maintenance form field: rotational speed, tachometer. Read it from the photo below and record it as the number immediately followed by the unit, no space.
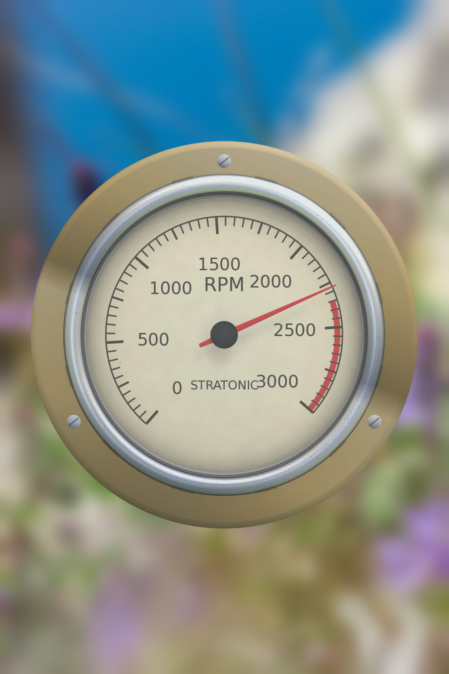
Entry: 2275rpm
